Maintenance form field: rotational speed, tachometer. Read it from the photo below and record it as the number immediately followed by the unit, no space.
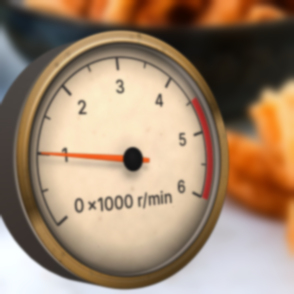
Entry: 1000rpm
